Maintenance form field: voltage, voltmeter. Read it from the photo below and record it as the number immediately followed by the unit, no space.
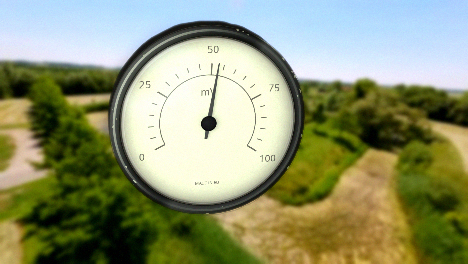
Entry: 52.5mV
